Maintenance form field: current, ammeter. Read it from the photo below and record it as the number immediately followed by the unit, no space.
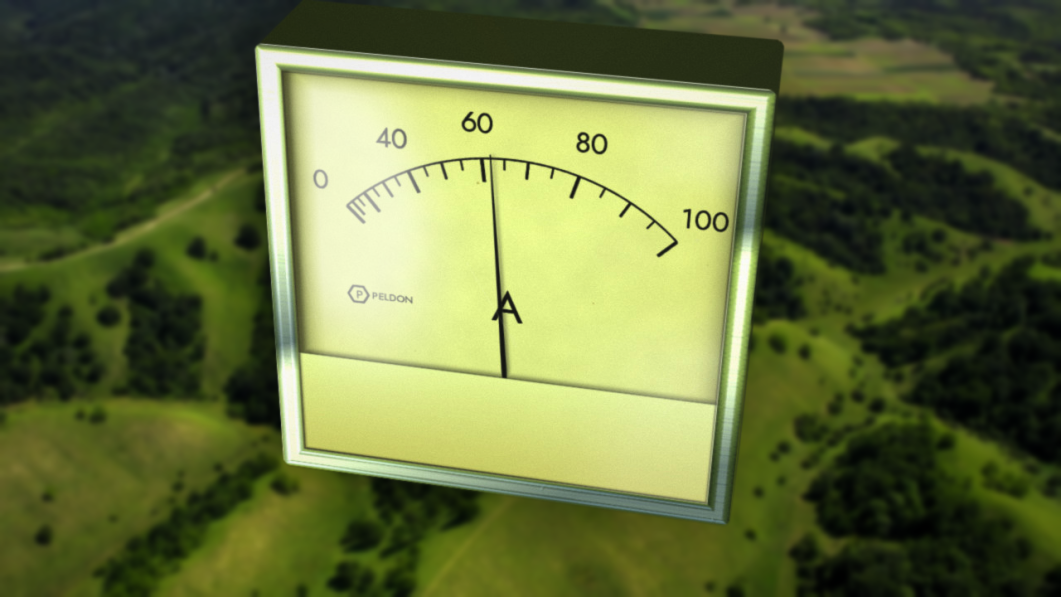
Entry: 62.5A
